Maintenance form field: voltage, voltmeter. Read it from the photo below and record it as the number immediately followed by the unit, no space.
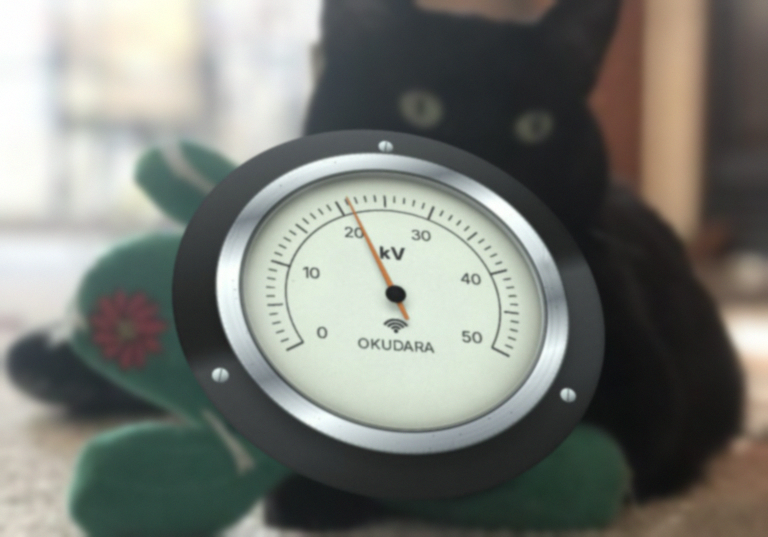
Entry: 21kV
